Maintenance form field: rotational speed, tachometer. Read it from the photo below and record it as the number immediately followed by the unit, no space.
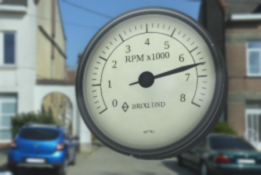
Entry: 6600rpm
